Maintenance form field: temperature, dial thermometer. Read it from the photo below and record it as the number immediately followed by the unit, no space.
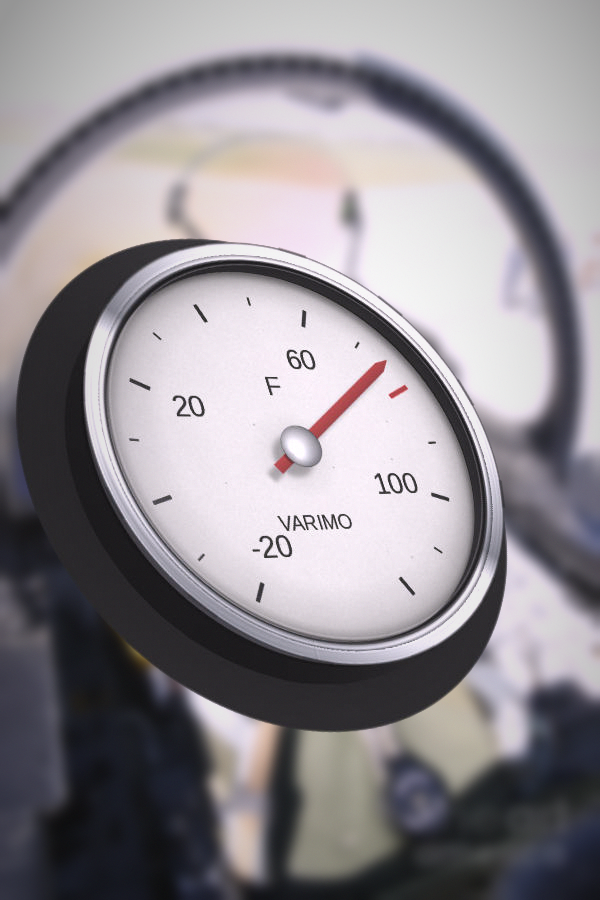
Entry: 75°F
